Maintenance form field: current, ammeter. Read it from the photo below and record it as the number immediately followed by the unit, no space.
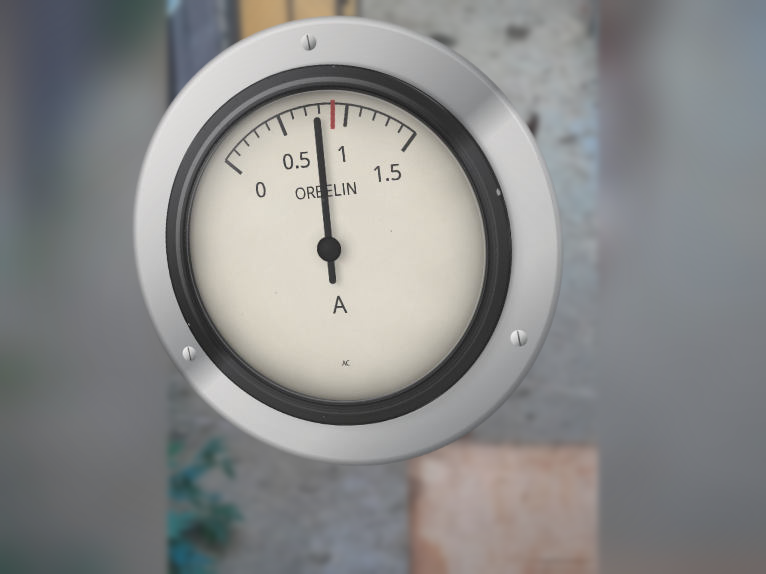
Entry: 0.8A
